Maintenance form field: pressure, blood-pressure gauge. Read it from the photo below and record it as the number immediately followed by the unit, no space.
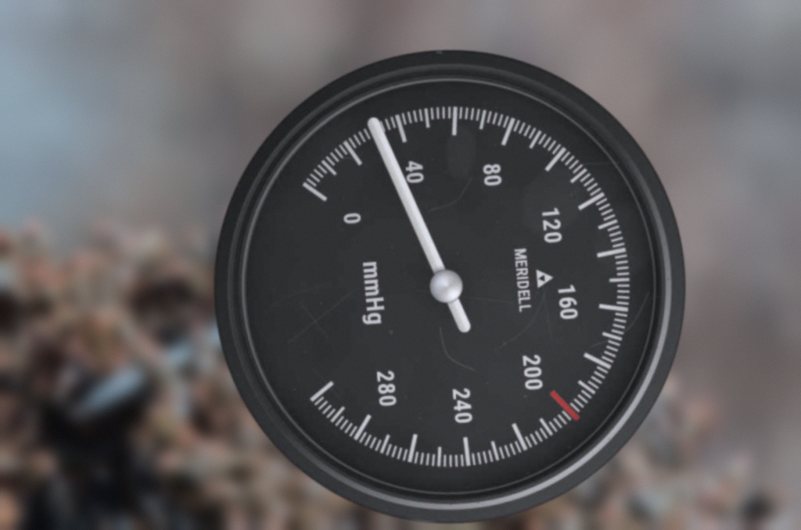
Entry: 32mmHg
